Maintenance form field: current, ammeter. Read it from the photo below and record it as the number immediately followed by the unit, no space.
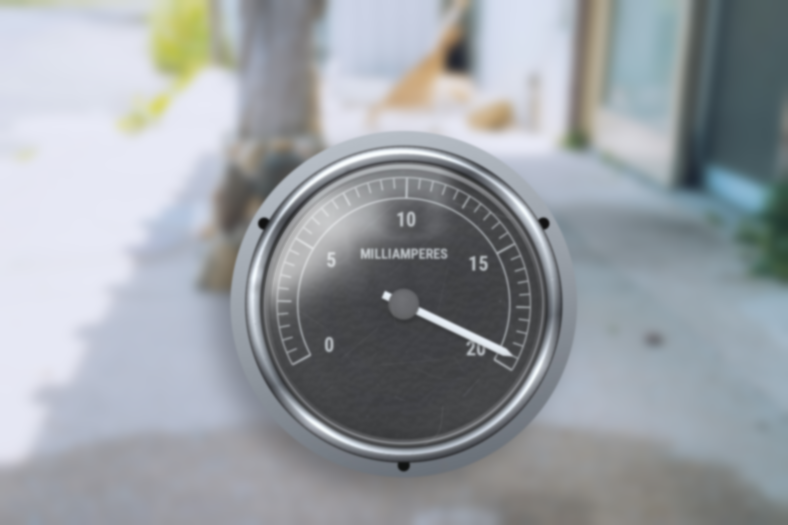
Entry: 19.5mA
